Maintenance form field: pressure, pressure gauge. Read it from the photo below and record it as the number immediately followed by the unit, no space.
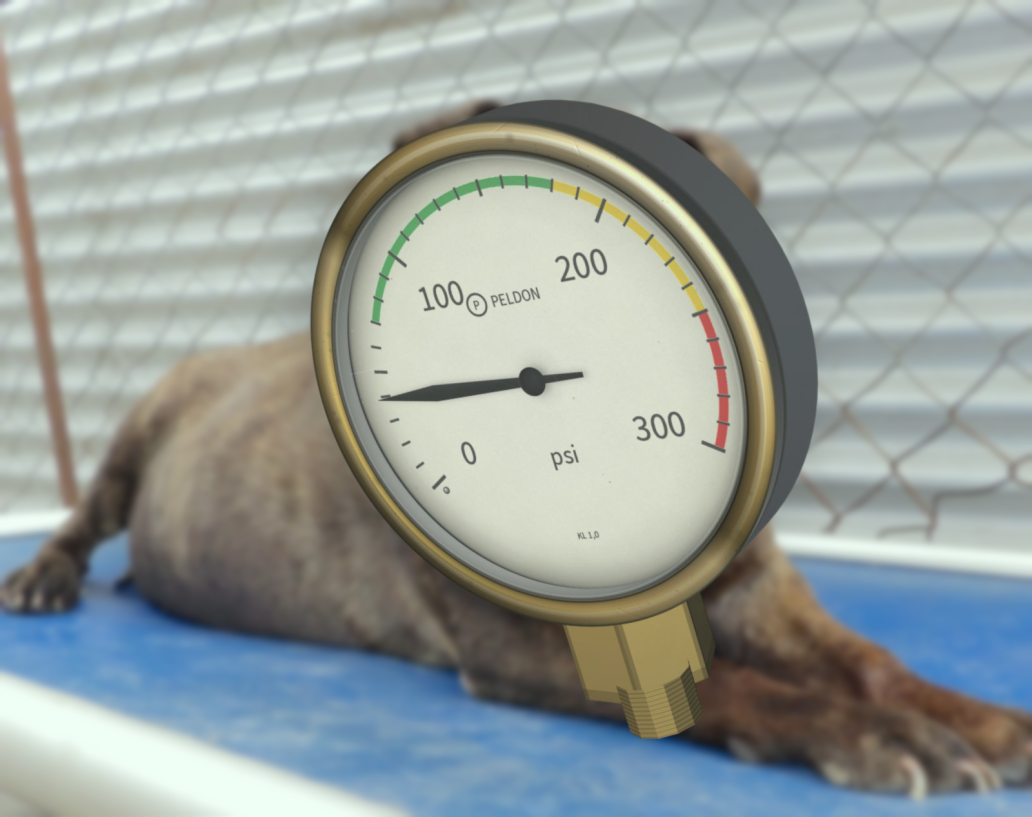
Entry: 40psi
